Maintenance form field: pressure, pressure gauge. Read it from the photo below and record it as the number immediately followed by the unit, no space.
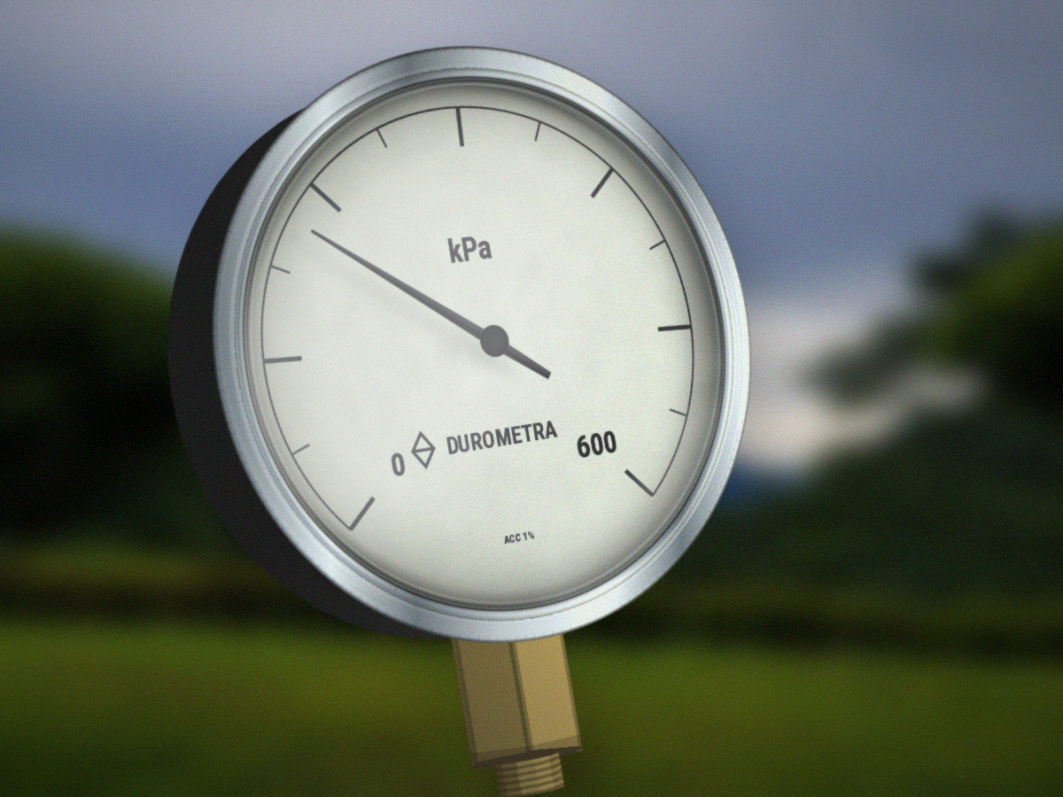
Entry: 175kPa
